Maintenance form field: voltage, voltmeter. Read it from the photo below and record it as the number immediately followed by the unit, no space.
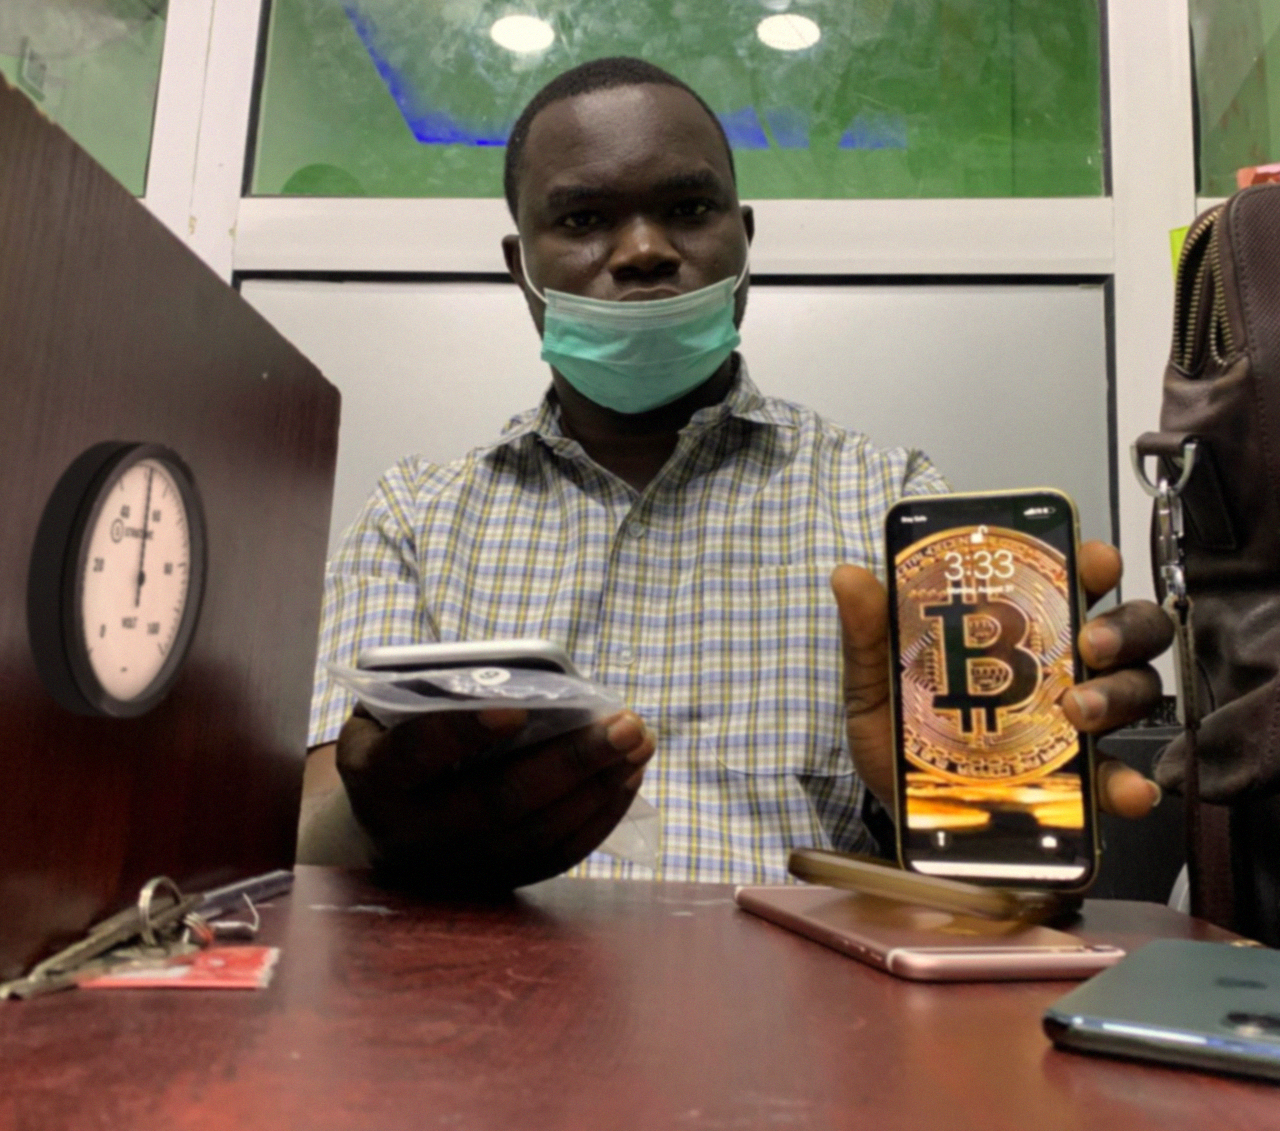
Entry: 50V
